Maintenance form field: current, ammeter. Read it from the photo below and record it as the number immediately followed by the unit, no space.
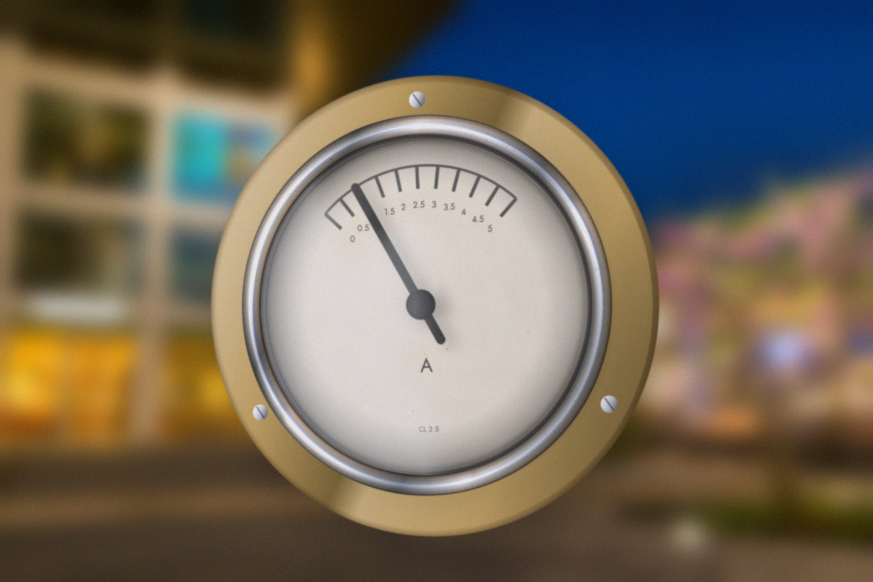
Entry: 1A
